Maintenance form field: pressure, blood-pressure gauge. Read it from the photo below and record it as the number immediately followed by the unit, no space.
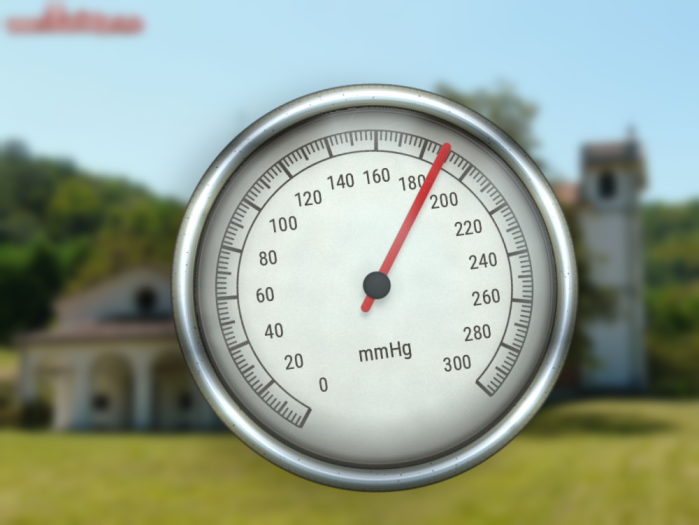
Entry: 188mmHg
